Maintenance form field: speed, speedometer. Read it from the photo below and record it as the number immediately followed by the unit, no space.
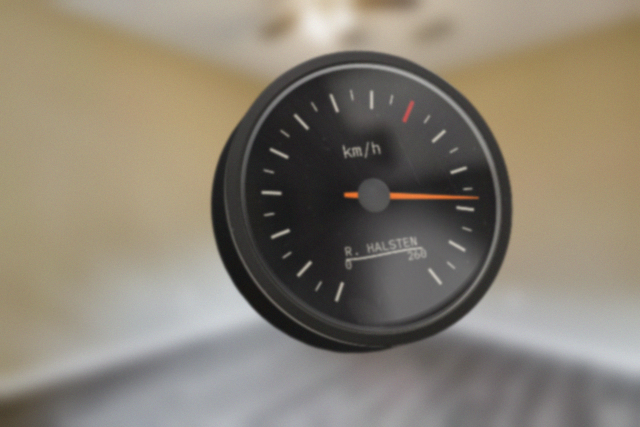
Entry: 215km/h
